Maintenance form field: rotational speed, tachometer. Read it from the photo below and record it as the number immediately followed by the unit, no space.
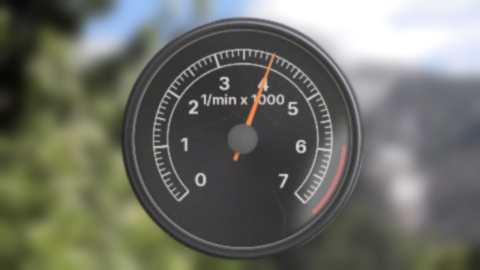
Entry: 4000rpm
